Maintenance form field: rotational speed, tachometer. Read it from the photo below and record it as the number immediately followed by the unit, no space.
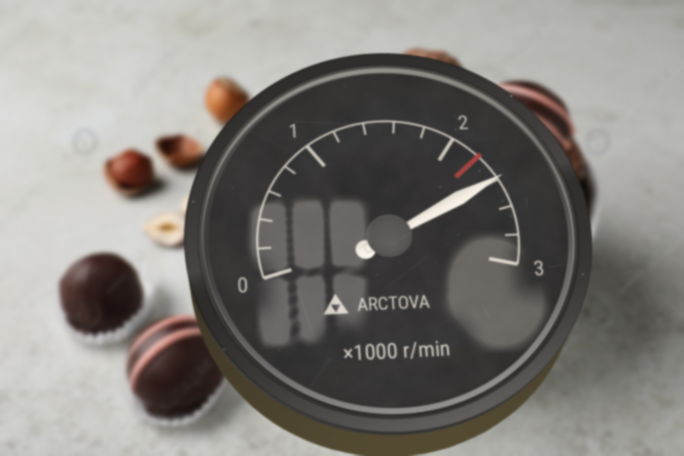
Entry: 2400rpm
